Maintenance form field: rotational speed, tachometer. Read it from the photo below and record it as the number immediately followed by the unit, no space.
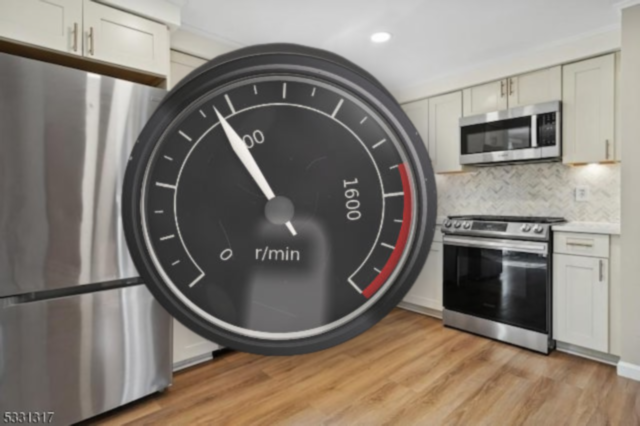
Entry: 750rpm
